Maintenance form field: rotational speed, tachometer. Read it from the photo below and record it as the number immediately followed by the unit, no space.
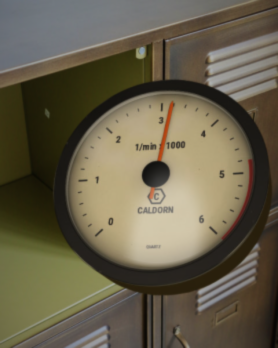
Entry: 3200rpm
